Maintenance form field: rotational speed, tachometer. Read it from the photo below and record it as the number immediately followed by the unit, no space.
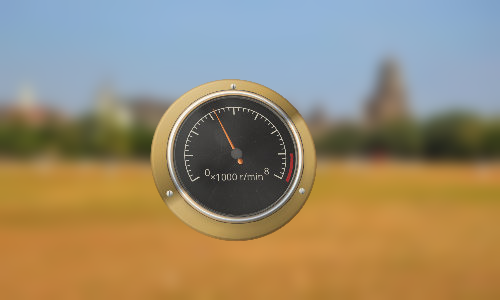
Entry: 3200rpm
